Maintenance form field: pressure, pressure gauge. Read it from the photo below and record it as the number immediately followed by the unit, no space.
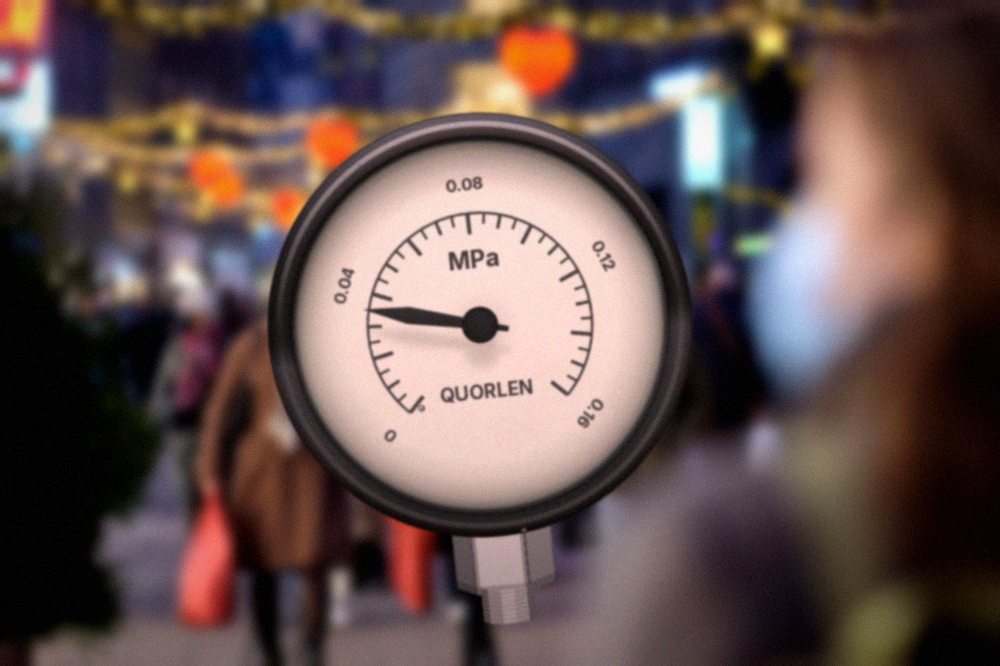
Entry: 0.035MPa
